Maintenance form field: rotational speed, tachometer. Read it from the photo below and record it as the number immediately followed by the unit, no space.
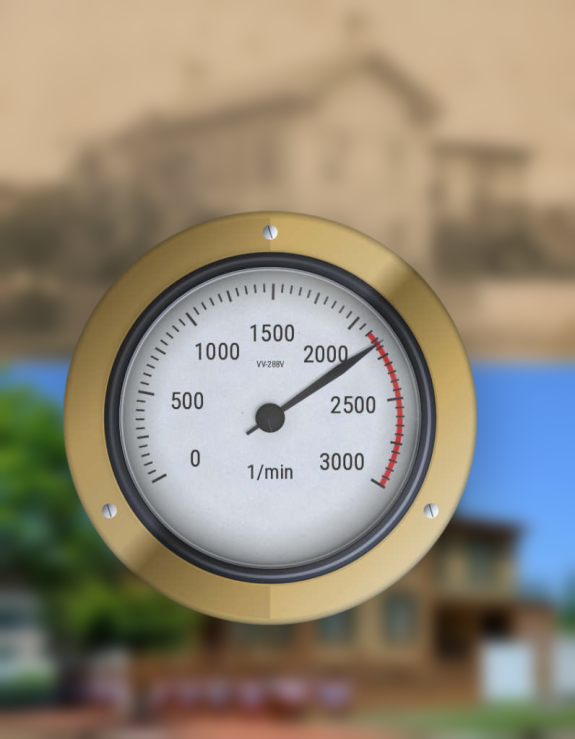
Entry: 2175rpm
